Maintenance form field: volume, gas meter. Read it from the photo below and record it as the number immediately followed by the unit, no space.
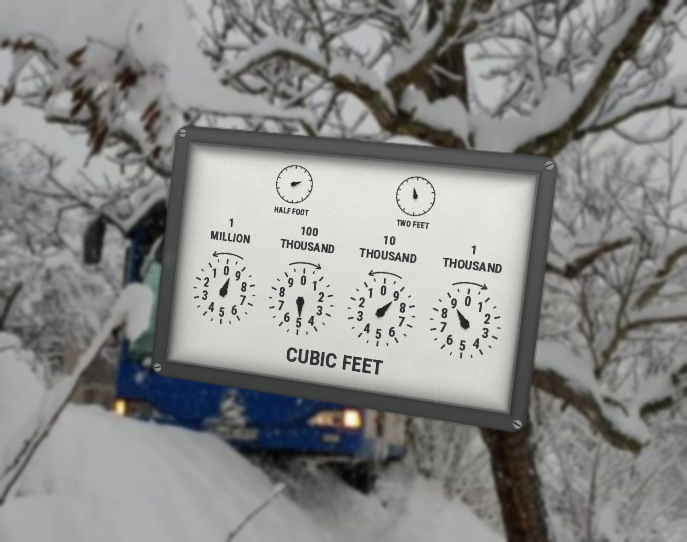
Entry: 948900ft³
